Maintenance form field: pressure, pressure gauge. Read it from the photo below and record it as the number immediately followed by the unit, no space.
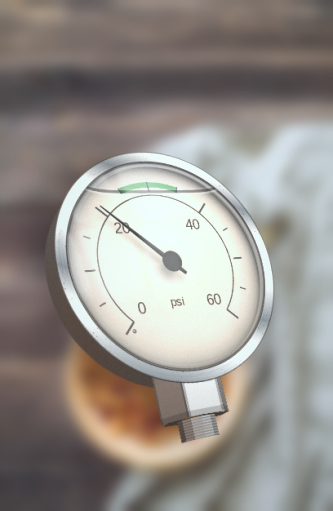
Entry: 20psi
